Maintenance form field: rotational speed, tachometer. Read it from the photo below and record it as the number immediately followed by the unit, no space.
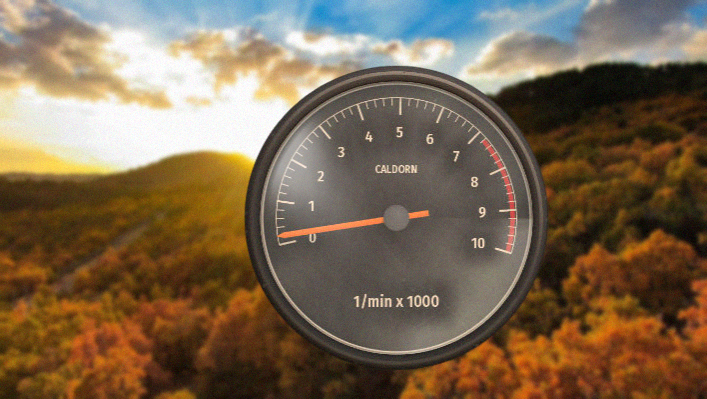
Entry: 200rpm
